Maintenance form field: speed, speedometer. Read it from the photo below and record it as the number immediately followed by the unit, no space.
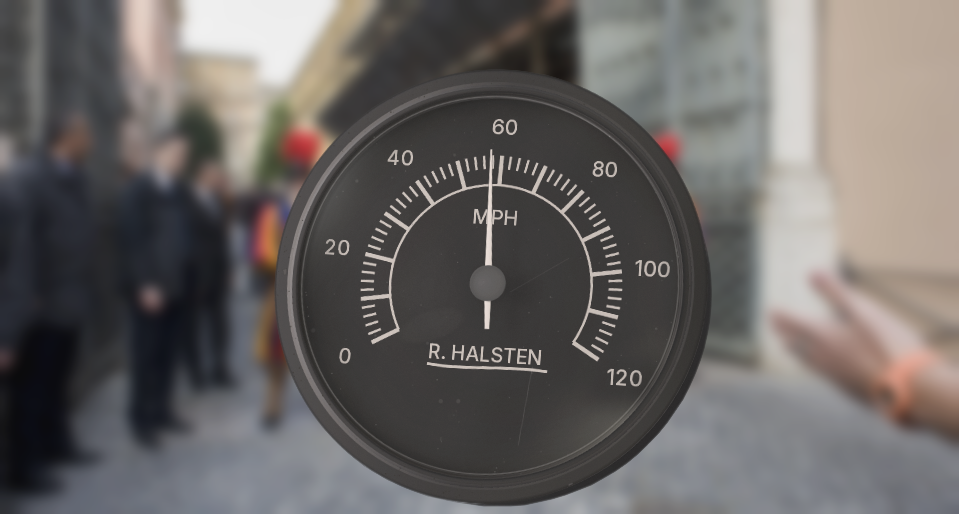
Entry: 58mph
